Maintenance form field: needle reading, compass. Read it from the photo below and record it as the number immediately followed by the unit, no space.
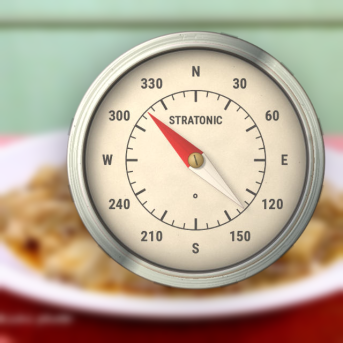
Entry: 315°
